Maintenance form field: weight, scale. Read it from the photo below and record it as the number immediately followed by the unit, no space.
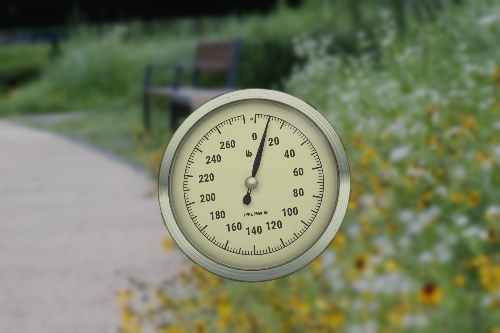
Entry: 10lb
